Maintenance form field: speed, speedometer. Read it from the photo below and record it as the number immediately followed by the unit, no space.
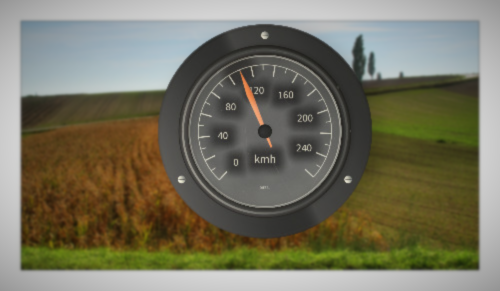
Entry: 110km/h
